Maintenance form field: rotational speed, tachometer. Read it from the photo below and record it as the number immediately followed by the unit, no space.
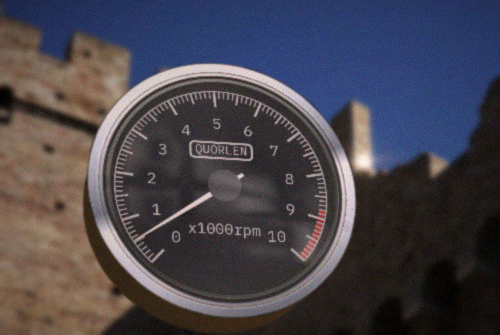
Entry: 500rpm
